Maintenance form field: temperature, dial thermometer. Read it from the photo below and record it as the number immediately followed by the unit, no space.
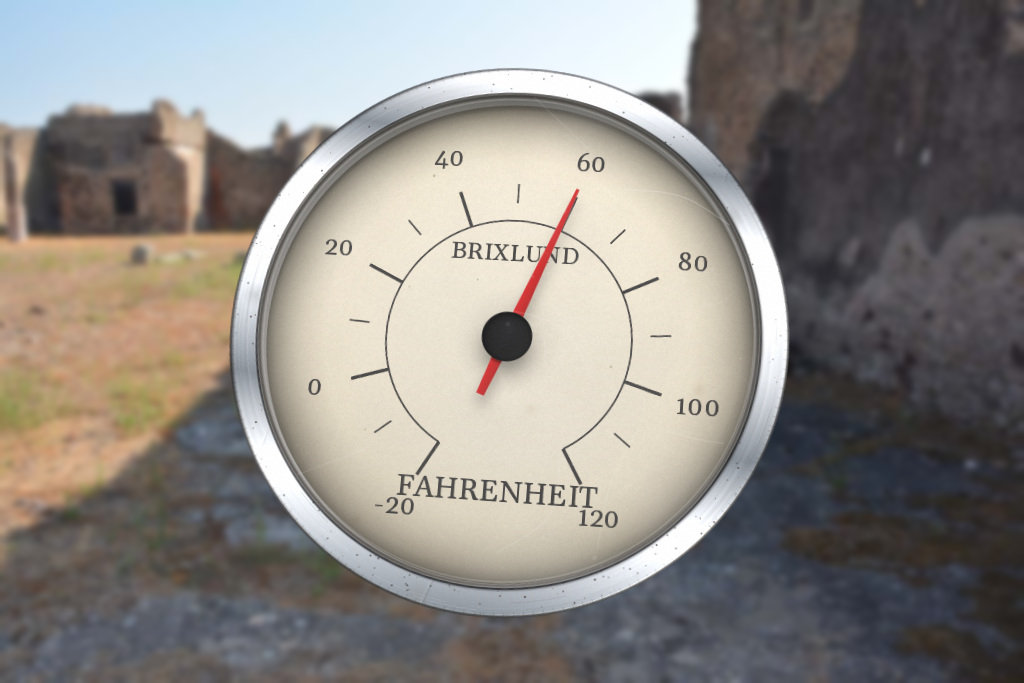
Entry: 60°F
